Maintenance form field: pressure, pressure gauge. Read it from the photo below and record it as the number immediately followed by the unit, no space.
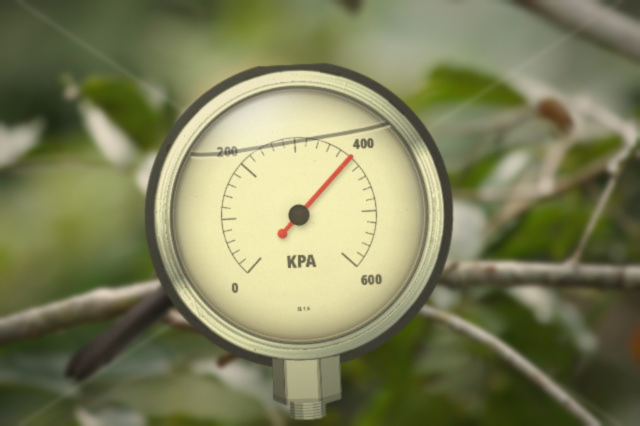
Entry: 400kPa
